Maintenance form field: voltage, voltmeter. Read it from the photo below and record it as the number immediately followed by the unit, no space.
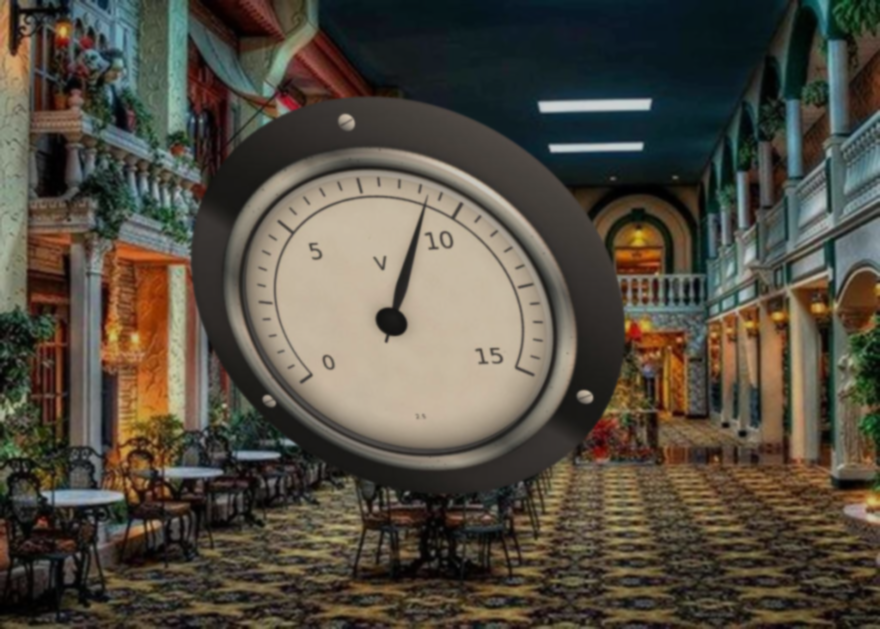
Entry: 9.25V
